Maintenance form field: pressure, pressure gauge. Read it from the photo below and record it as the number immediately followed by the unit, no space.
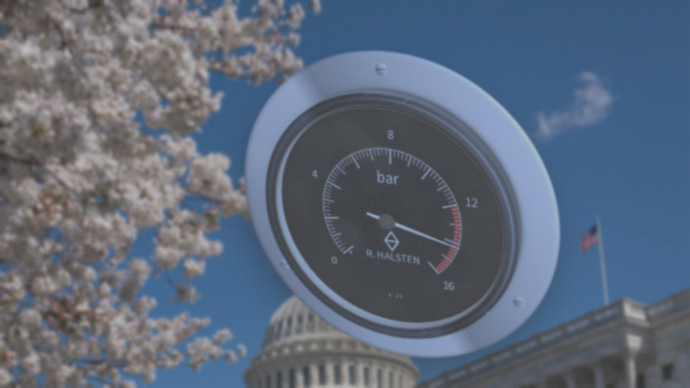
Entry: 14bar
